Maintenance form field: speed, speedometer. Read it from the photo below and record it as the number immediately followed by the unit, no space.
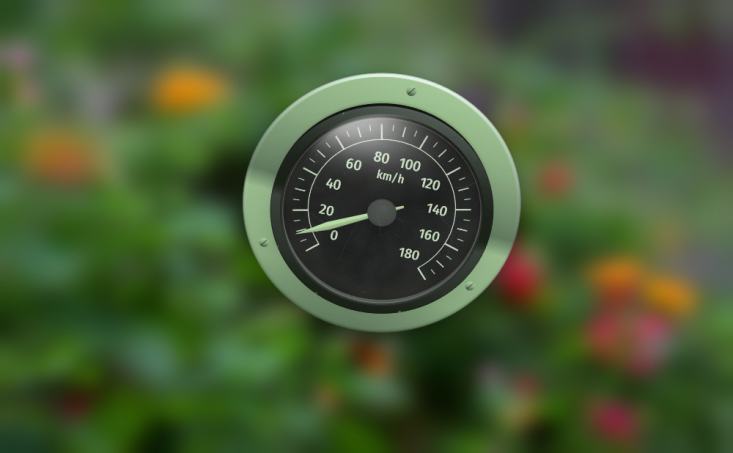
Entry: 10km/h
